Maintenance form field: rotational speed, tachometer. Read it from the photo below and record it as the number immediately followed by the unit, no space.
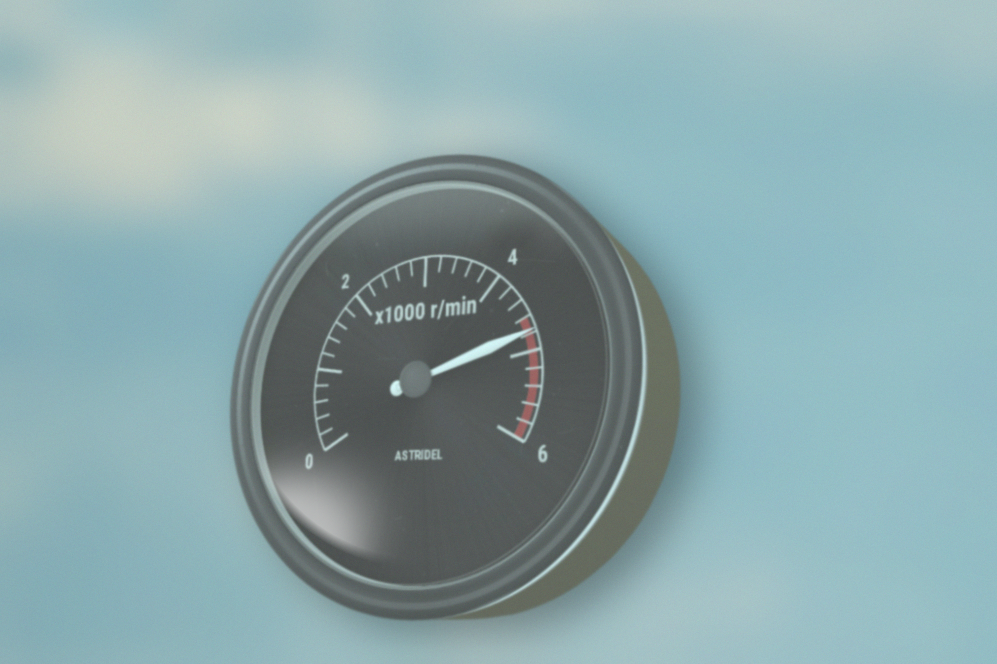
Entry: 4800rpm
